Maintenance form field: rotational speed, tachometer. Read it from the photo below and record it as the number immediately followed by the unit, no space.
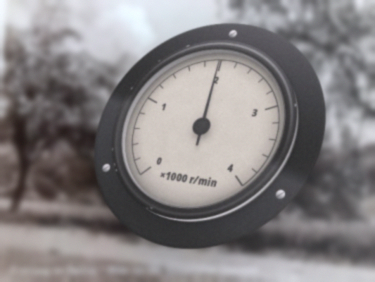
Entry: 2000rpm
